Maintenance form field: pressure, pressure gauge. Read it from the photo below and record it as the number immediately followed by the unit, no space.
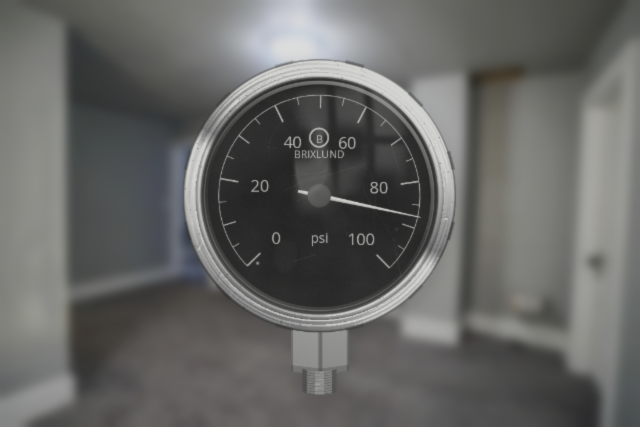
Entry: 87.5psi
